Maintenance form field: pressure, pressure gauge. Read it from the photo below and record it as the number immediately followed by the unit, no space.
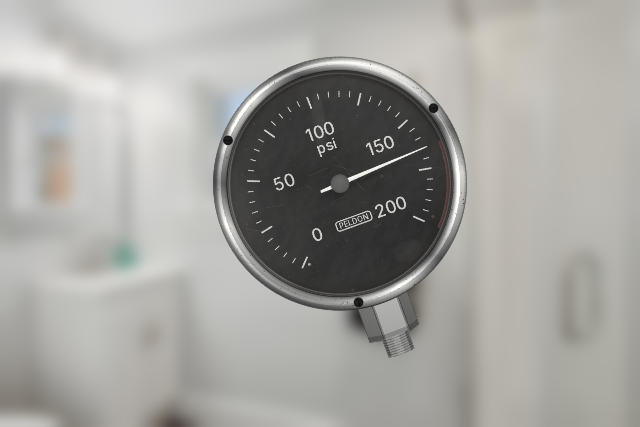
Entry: 165psi
